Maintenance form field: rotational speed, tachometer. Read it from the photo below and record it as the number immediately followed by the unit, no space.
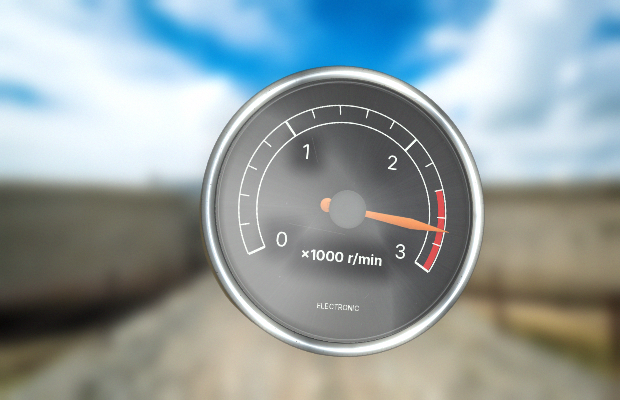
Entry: 2700rpm
